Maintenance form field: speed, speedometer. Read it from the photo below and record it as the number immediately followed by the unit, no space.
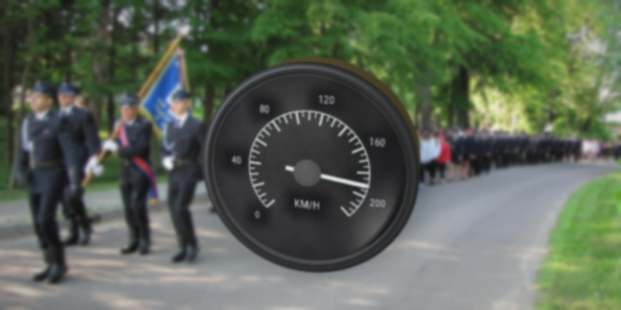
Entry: 190km/h
